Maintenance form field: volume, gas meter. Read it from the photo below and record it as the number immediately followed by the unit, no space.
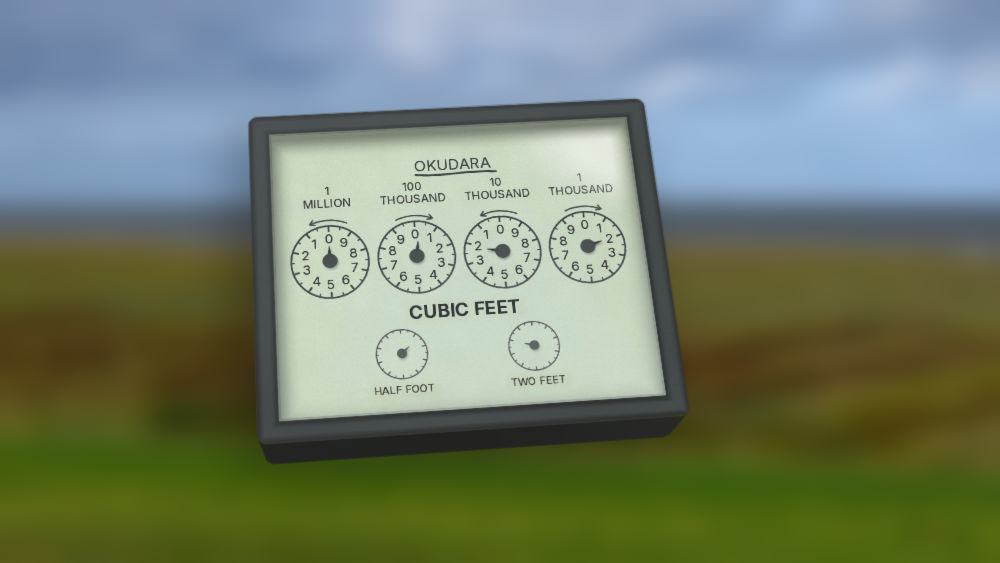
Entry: 2200ft³
